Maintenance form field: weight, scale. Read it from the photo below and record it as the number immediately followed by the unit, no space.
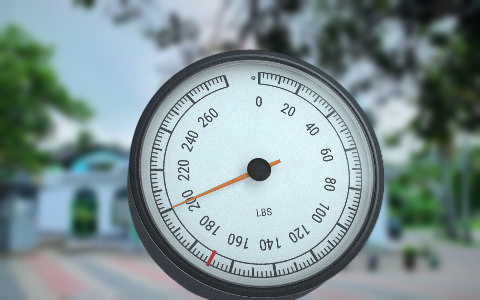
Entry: 200lb
